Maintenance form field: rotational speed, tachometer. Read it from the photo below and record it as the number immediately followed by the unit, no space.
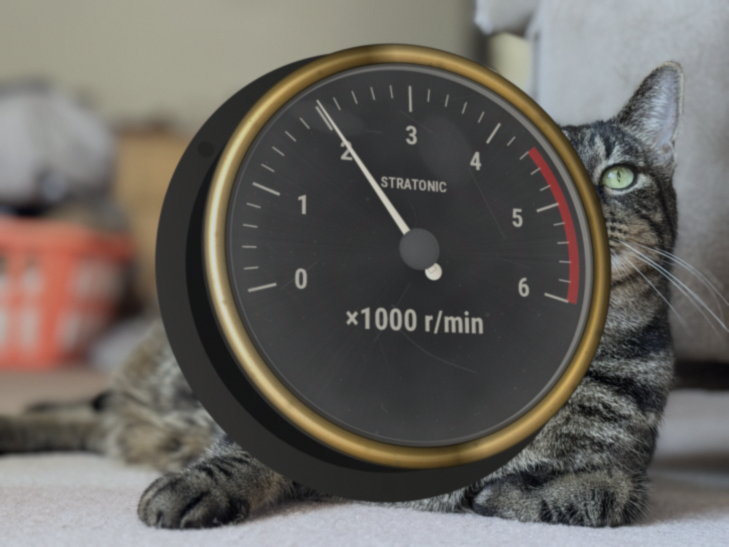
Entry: 2000rpm
